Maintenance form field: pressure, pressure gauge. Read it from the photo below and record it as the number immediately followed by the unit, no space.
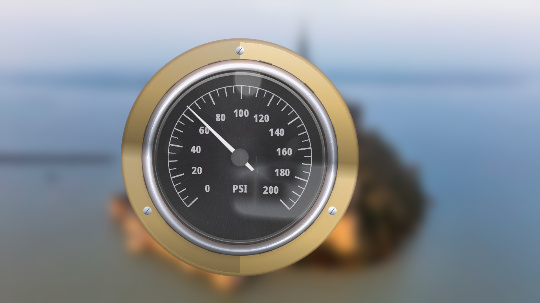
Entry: 65psi
